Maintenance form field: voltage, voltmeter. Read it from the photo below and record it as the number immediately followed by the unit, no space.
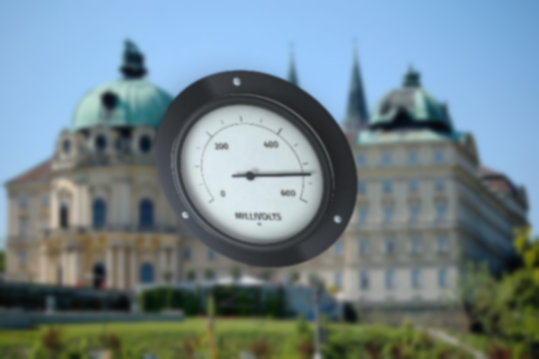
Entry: 525mV
